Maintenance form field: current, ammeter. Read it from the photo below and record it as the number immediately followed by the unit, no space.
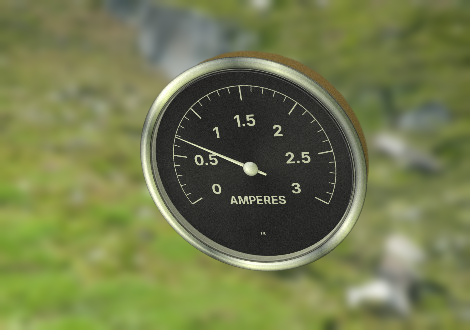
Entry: 0.7A
